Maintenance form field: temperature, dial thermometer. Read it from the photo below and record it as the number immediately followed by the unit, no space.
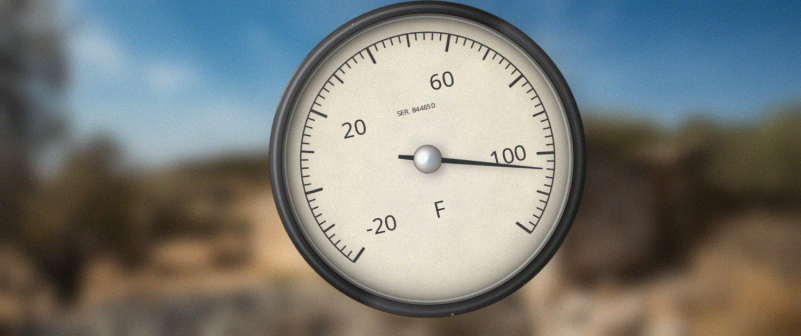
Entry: 104°F
